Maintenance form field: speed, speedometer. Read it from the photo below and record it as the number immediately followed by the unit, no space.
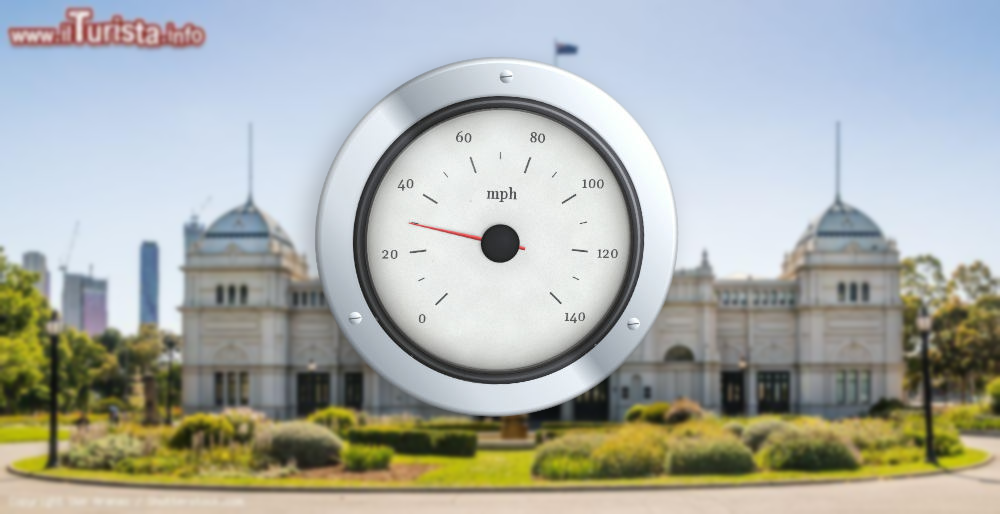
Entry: 30mph
